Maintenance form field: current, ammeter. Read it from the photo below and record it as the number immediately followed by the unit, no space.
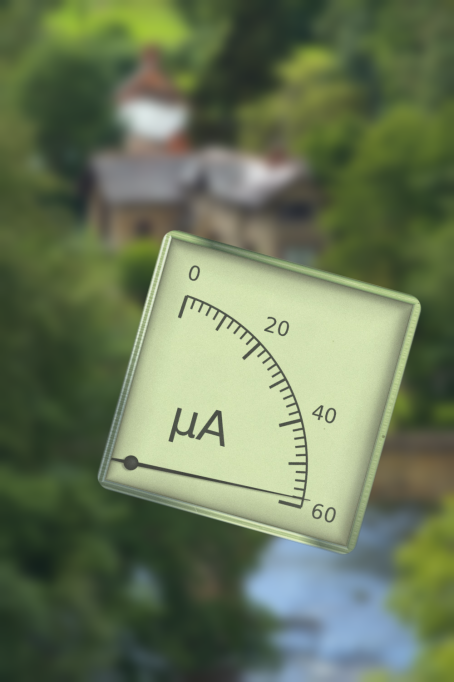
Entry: 58µA
